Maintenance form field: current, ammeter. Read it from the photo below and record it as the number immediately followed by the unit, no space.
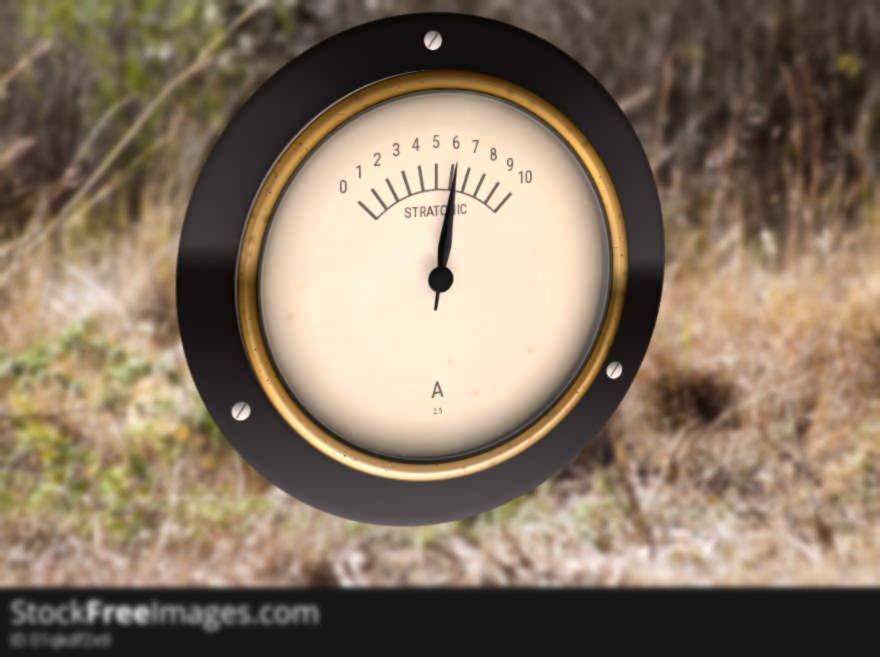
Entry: 6A
